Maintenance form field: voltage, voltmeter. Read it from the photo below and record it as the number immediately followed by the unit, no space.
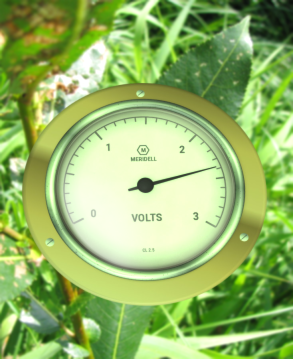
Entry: 2.4V
